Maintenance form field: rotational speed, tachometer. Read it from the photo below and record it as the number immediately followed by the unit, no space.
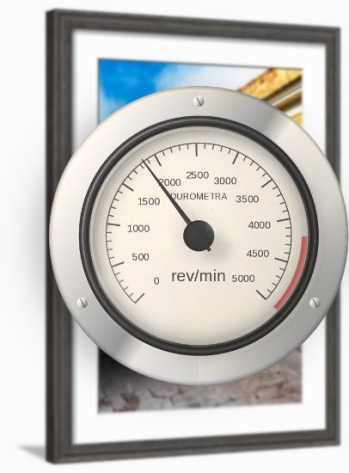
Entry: 1850rpm
